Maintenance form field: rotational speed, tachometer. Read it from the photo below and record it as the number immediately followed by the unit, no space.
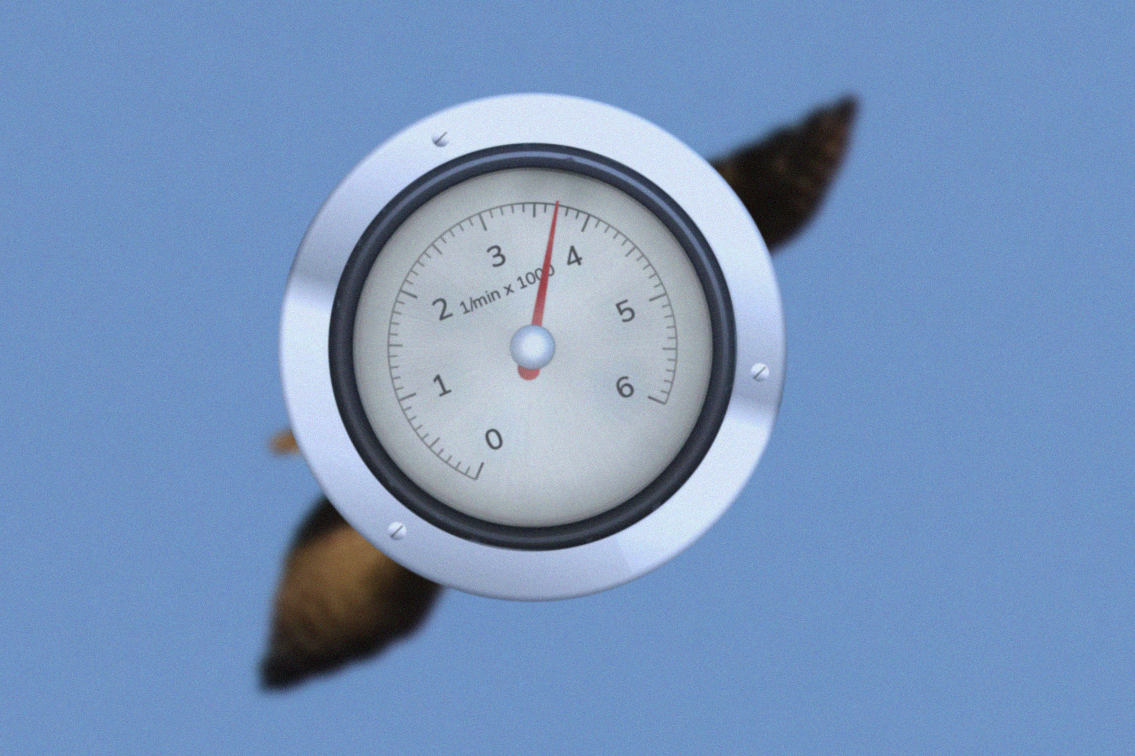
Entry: 3700rpm
